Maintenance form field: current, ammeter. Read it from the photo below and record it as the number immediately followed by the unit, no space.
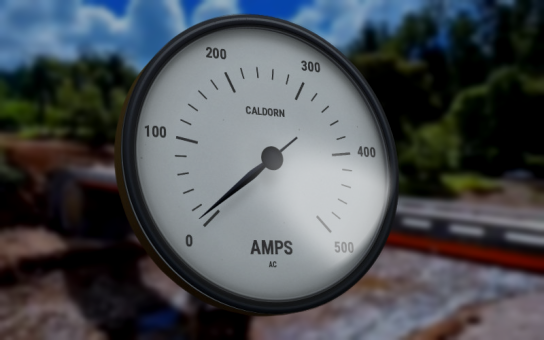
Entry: 10A
